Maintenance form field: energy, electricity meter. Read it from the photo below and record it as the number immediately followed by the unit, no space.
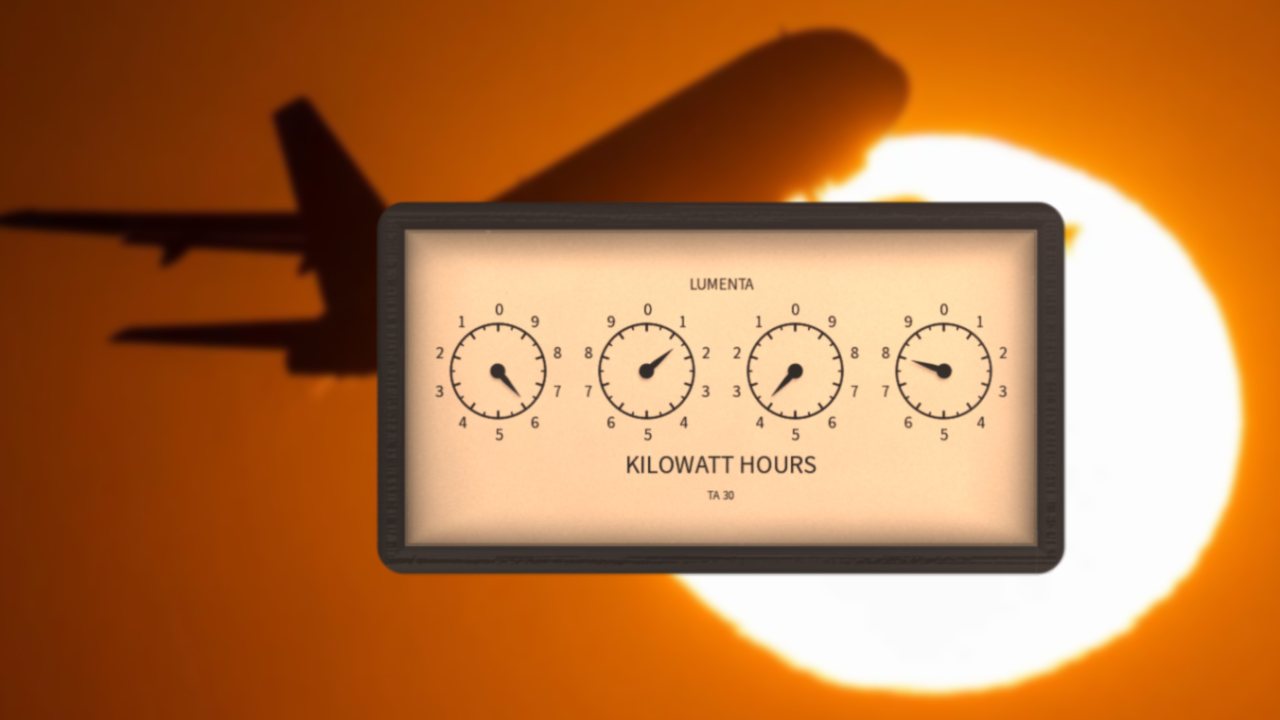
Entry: 6138kWh
